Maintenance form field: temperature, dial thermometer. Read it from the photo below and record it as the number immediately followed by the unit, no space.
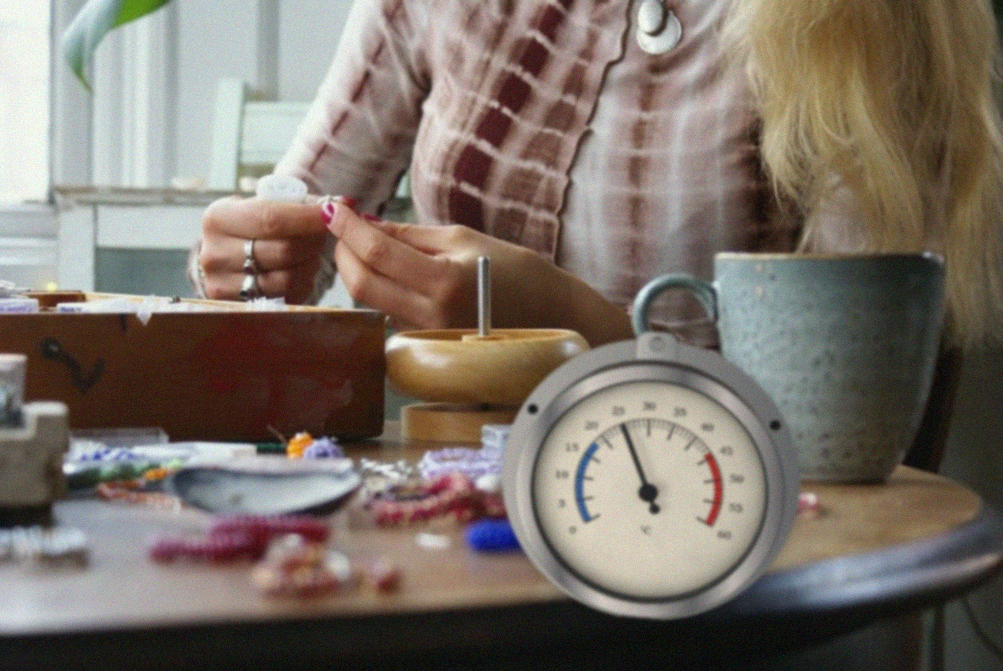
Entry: 25°C
